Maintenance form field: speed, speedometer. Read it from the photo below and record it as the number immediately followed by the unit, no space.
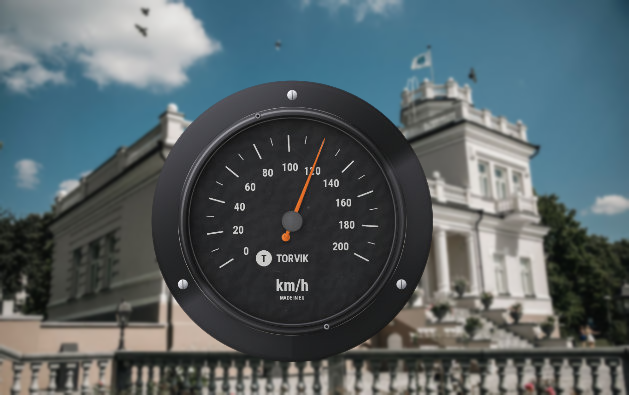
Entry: 120km/h
